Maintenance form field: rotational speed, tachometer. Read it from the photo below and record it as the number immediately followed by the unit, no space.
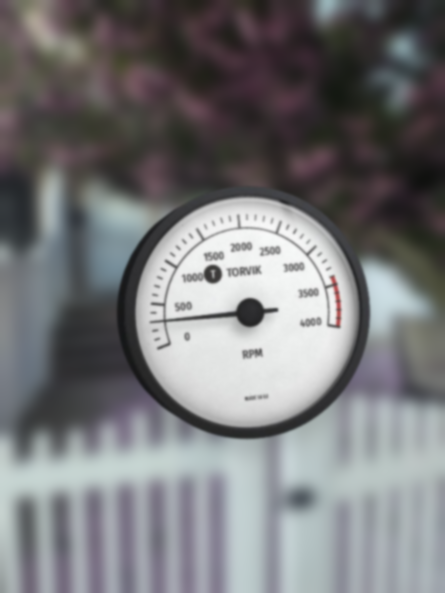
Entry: 300rpm
